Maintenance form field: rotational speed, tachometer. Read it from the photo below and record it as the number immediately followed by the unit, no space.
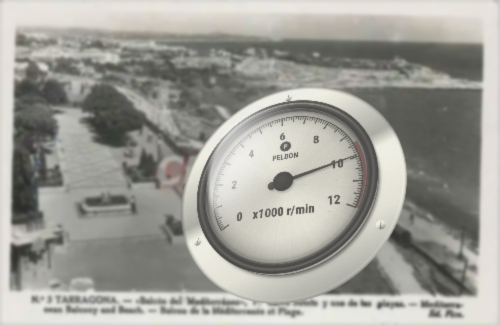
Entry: 10000rpm
